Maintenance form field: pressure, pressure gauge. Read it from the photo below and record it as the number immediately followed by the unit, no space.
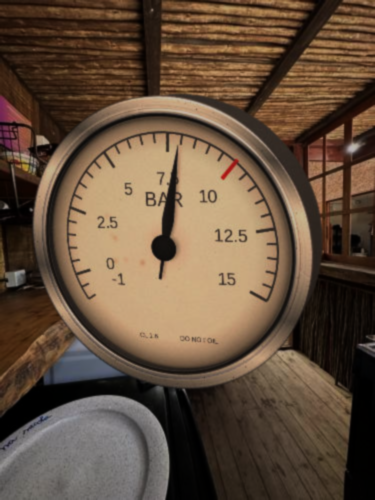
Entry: 8bar
